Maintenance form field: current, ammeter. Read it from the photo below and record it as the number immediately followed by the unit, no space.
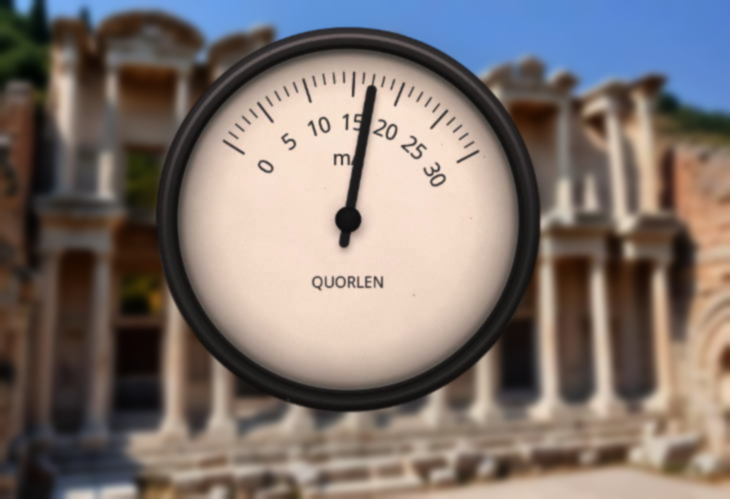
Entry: 17mA
